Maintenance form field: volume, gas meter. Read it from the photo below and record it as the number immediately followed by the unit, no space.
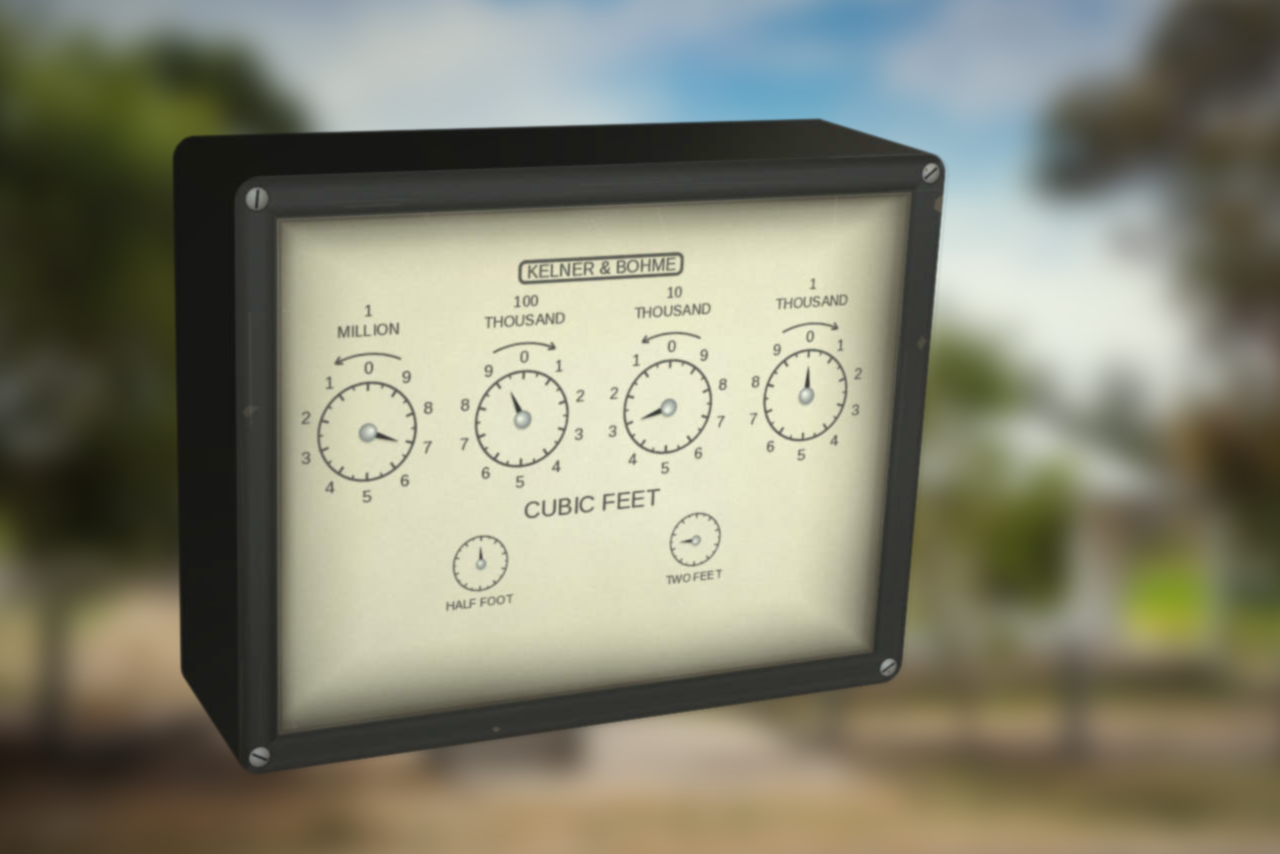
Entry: 693000ft³
